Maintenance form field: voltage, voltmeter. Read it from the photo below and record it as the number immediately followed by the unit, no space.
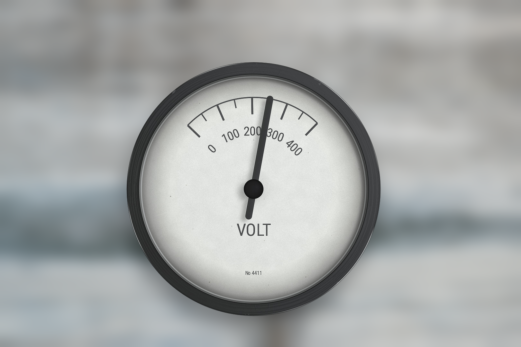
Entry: 250V
